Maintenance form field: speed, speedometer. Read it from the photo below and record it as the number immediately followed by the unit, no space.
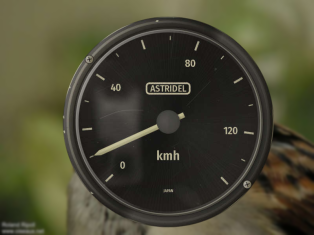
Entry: 10km/h
